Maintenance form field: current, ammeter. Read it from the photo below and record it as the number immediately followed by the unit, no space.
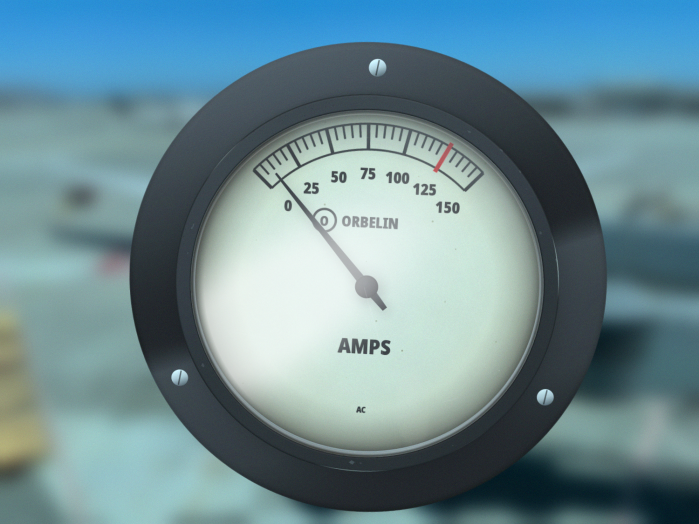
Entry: 10A
